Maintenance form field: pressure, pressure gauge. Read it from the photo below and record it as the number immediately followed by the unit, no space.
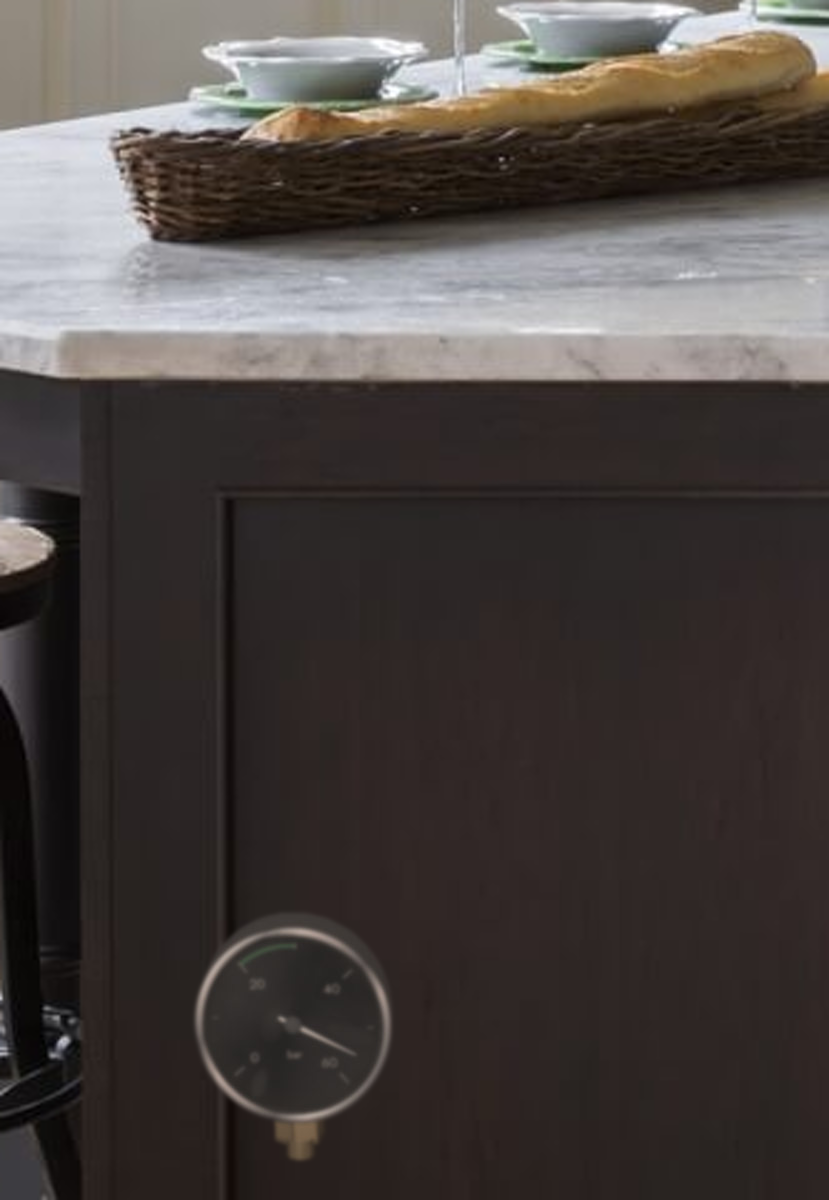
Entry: 55bar
